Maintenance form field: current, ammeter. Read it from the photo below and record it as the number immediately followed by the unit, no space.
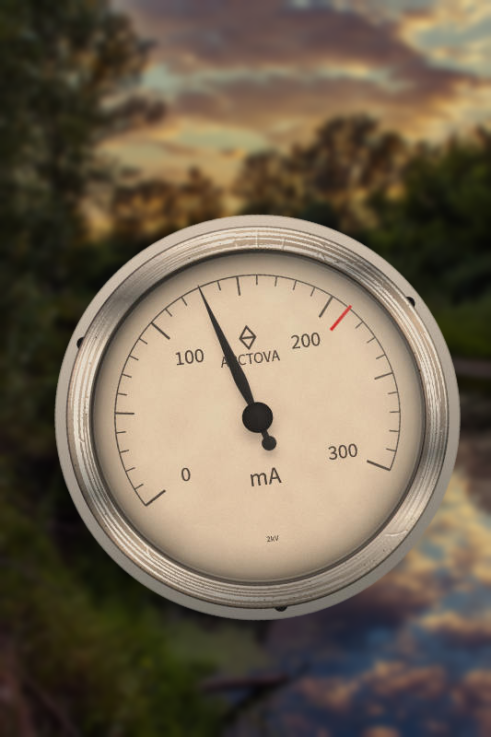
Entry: 130mA
